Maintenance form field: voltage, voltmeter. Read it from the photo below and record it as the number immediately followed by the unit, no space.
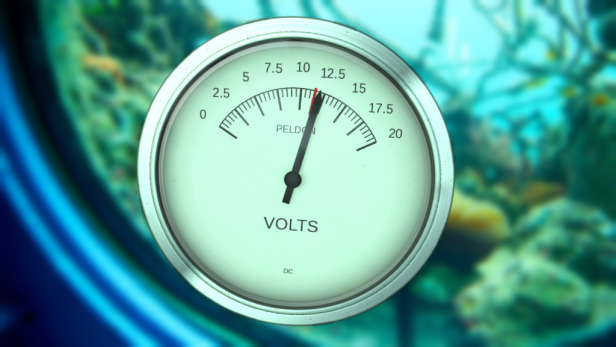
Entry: 12V
